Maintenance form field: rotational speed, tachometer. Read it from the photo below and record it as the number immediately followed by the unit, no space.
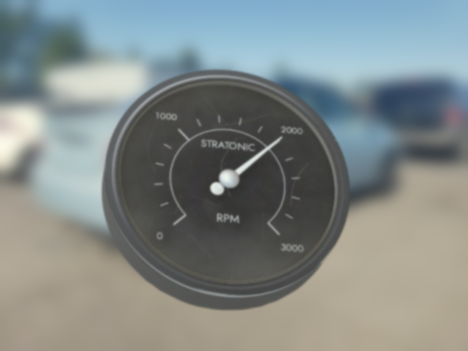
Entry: 2000rpm
